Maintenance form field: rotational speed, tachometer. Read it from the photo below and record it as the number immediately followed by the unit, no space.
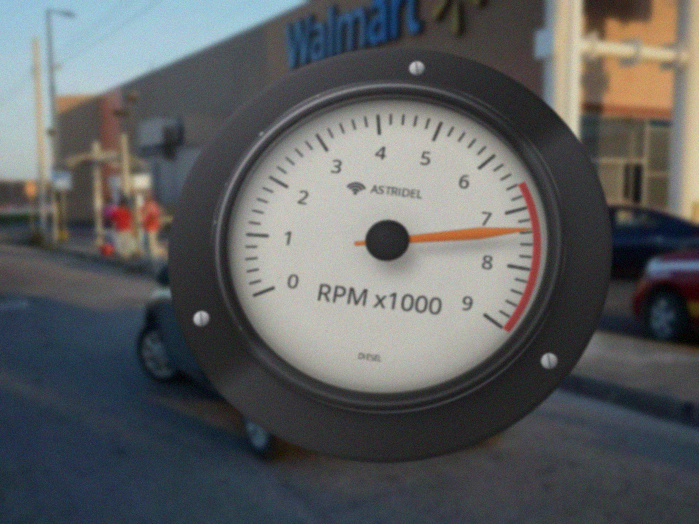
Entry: 7400rpm
